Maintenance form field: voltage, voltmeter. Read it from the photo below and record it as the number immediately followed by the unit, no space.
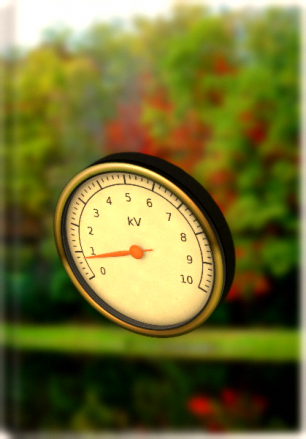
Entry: 0.8kV
